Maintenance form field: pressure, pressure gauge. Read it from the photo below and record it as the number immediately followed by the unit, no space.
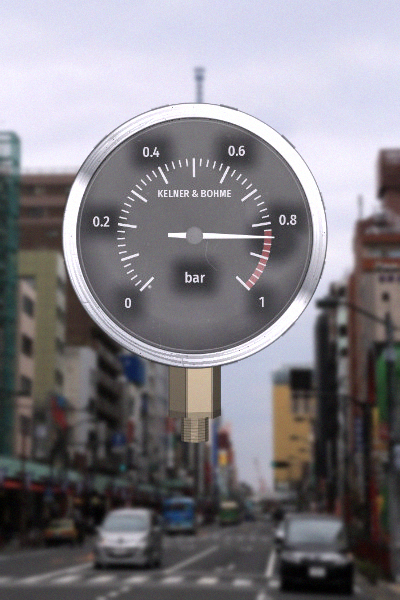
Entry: 0.84bar
